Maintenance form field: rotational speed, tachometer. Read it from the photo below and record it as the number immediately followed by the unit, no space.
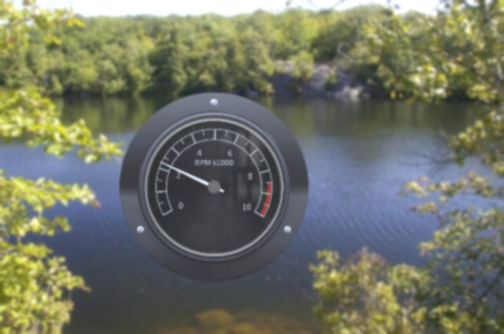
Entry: 2250rpm
